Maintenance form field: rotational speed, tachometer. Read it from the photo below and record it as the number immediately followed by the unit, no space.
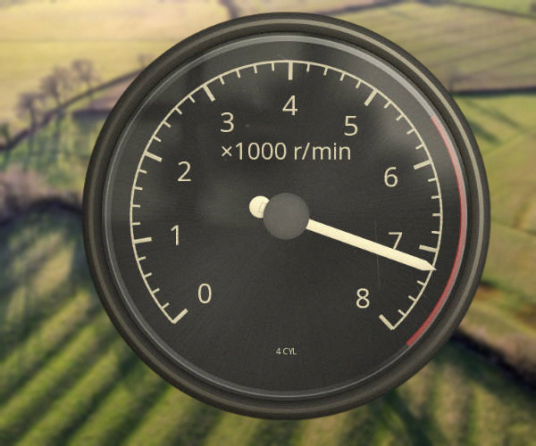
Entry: 7200rpm
